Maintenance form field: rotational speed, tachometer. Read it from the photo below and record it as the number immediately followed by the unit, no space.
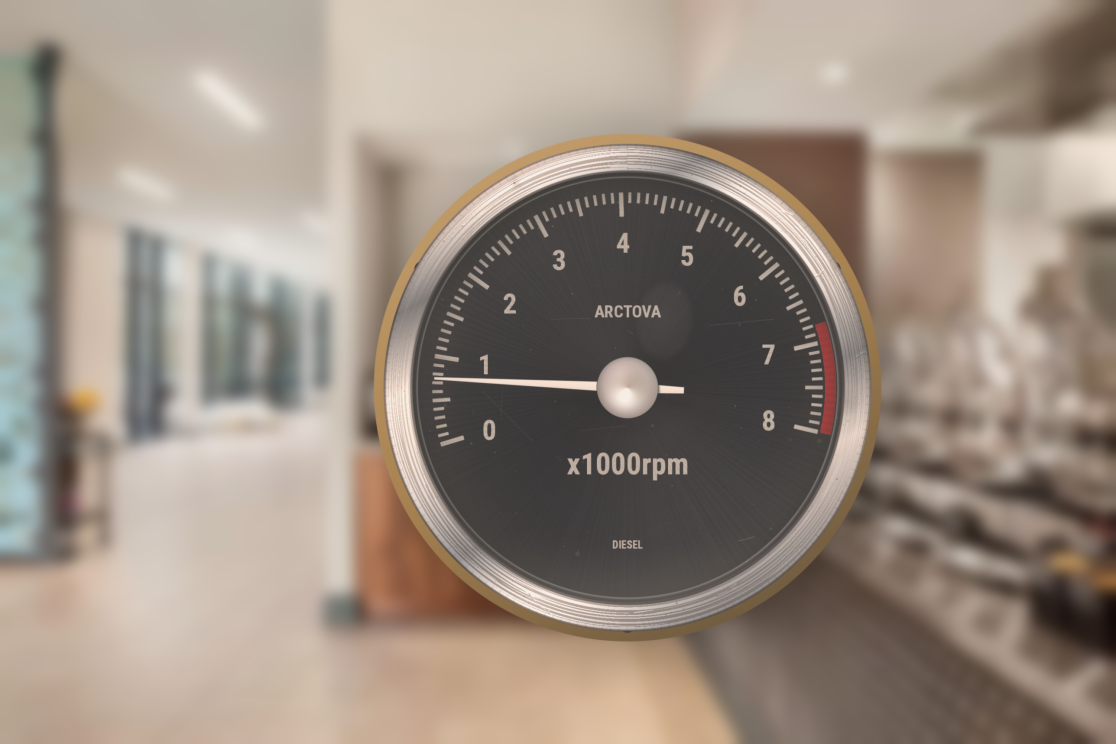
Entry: 750rpm
